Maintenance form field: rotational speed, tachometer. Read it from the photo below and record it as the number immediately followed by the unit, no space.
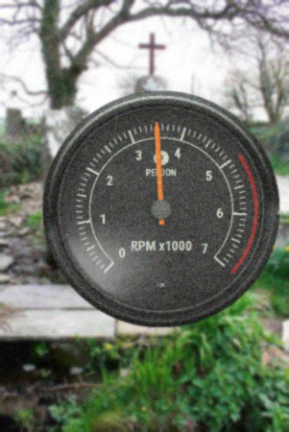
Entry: 3500rpm
